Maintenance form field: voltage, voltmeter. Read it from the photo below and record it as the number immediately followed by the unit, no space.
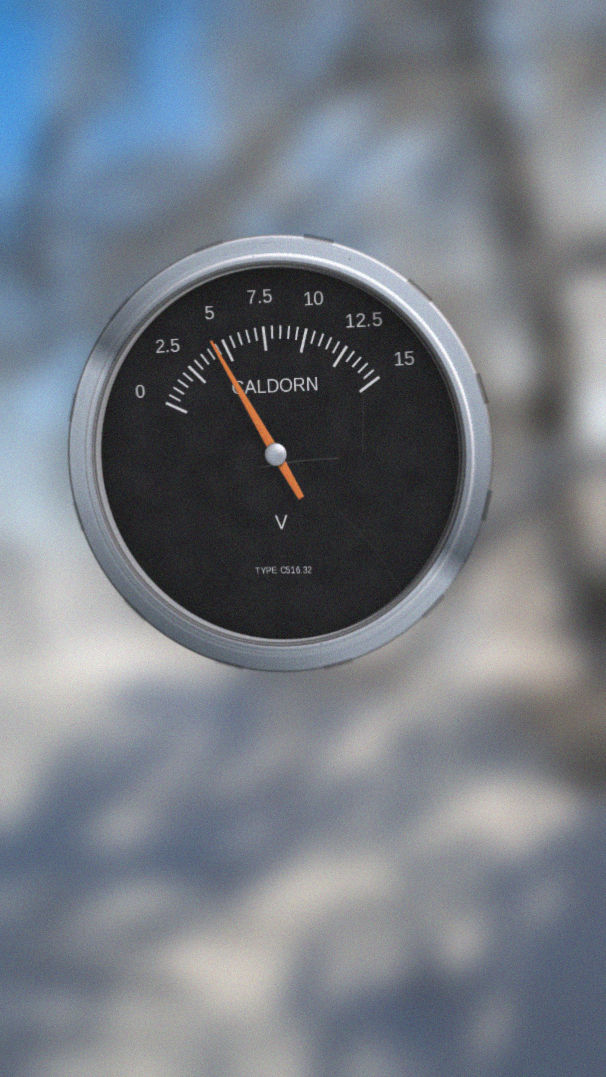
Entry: 4.5V
